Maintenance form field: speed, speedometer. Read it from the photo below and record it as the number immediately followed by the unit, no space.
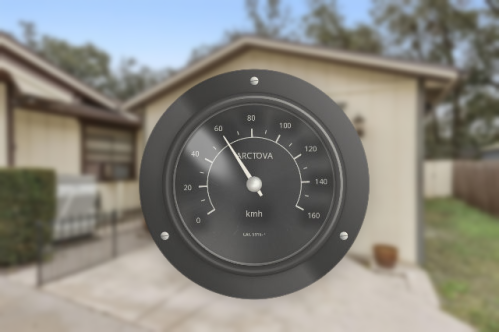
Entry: 60km/h
